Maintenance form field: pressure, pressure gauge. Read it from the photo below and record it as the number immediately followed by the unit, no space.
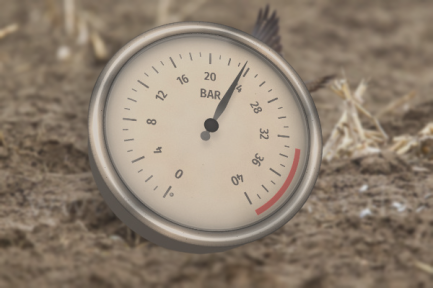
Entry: 23.5bar
